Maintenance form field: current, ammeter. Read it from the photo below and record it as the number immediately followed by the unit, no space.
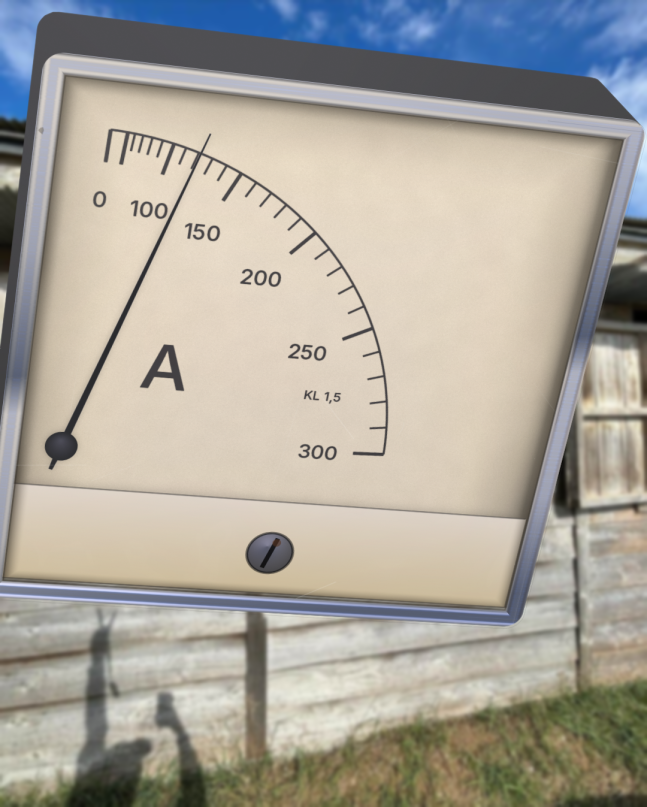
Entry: 120A
